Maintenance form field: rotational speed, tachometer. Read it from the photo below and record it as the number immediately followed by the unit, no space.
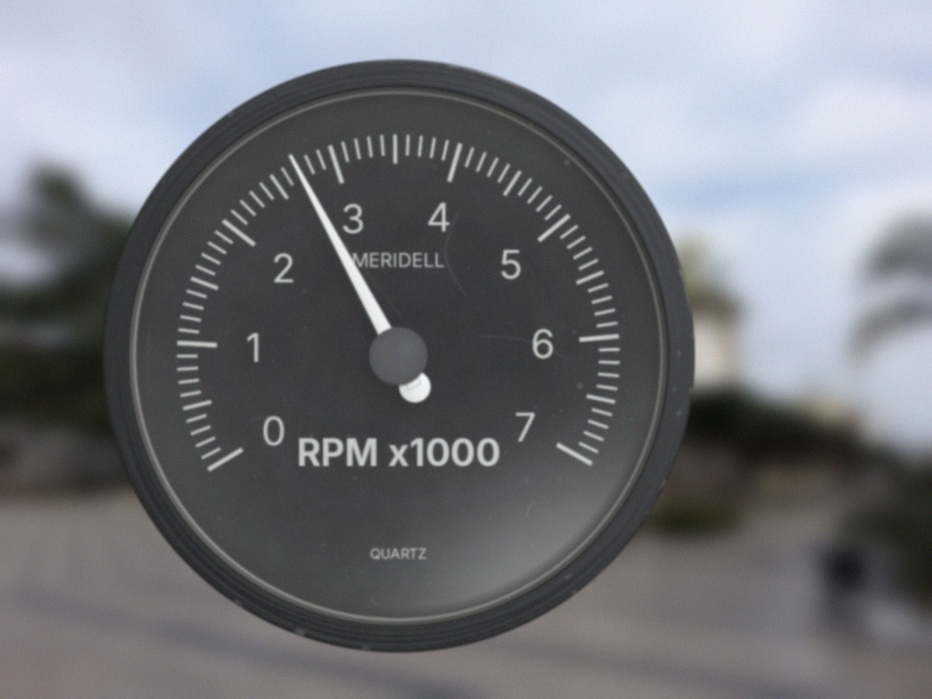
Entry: 2700rpm
